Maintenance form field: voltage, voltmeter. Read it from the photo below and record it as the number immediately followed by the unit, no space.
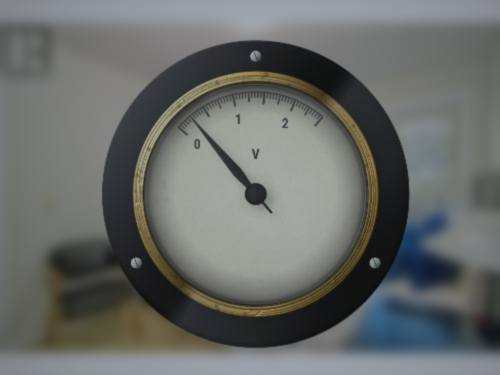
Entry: 0.25V
